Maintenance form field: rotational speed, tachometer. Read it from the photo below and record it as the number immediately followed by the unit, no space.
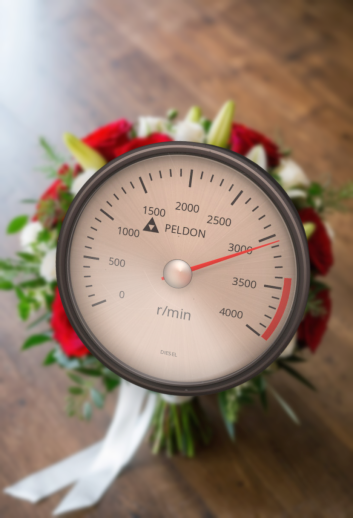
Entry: 3050rpm
